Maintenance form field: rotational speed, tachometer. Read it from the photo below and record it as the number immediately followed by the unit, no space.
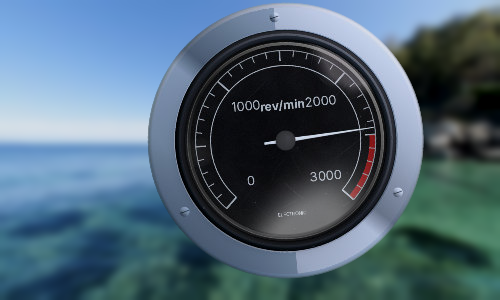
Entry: 2450rpm
